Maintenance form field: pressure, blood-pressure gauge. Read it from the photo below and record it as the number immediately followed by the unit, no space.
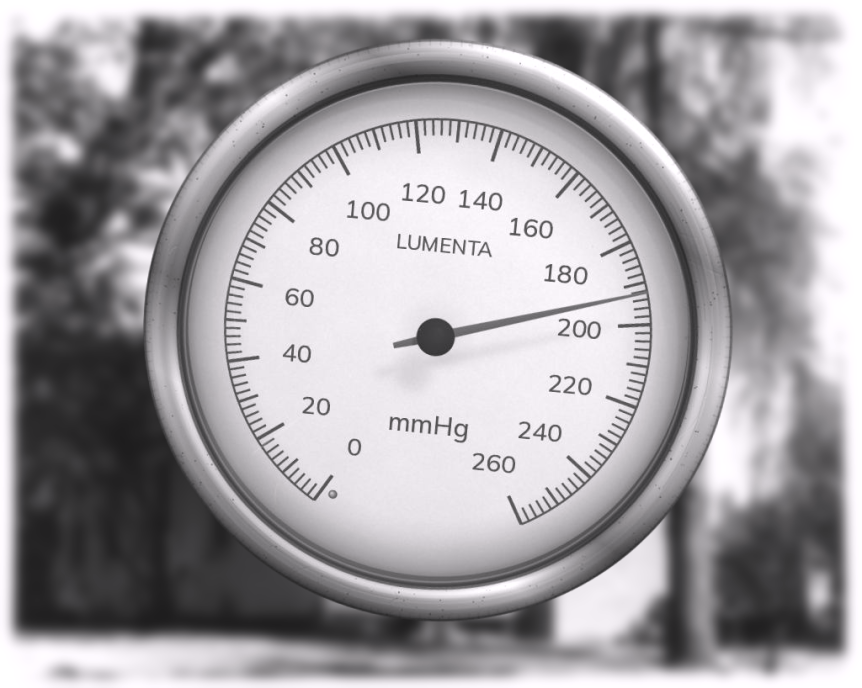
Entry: 192mmHg
